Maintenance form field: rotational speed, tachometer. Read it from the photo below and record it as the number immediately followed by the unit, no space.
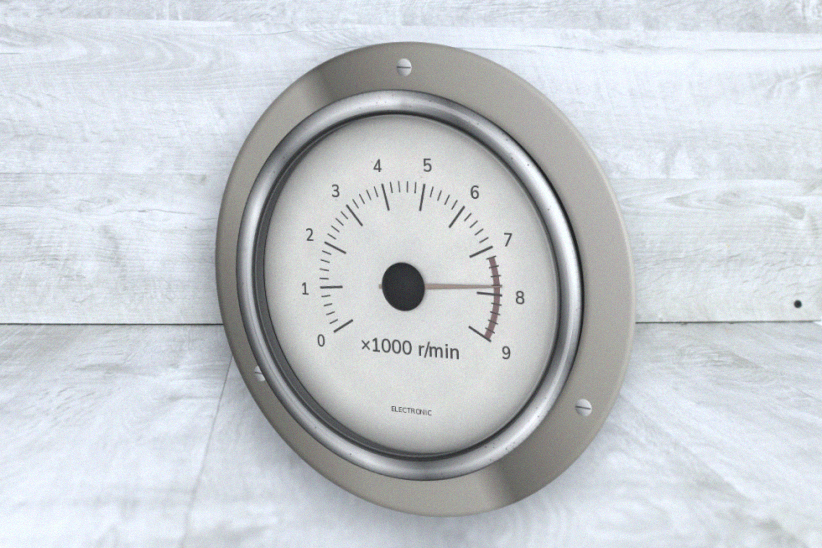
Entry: 7800rpm
